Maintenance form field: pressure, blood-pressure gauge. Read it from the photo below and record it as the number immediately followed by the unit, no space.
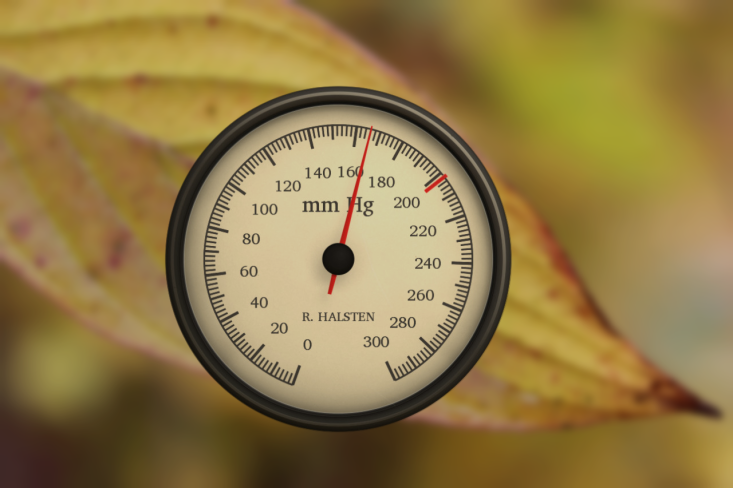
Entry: 166mmHg
